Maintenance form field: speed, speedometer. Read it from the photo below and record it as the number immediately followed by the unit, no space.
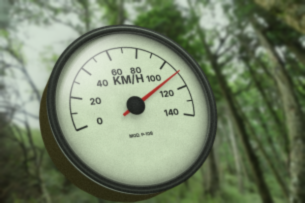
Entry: 110km/h
